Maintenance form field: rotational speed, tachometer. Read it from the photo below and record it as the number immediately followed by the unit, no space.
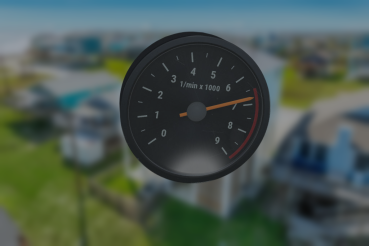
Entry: 6750rpm
